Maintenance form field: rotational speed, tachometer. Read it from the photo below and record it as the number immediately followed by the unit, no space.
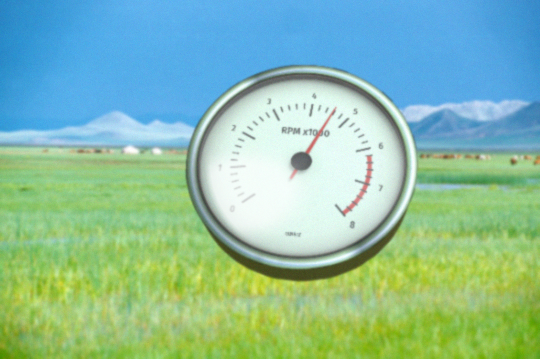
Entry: 4600rpm
